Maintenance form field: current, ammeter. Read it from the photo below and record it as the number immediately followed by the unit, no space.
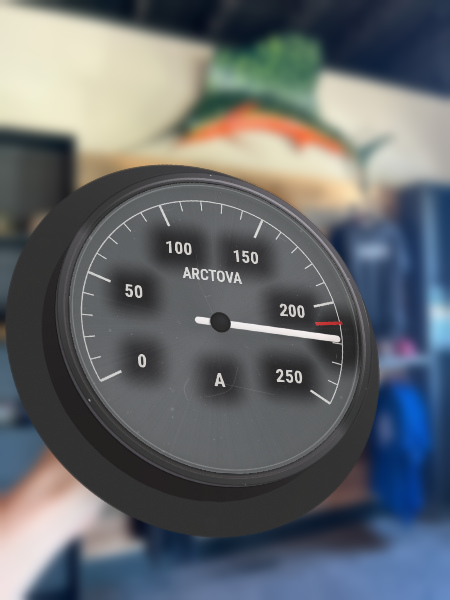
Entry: 220A
